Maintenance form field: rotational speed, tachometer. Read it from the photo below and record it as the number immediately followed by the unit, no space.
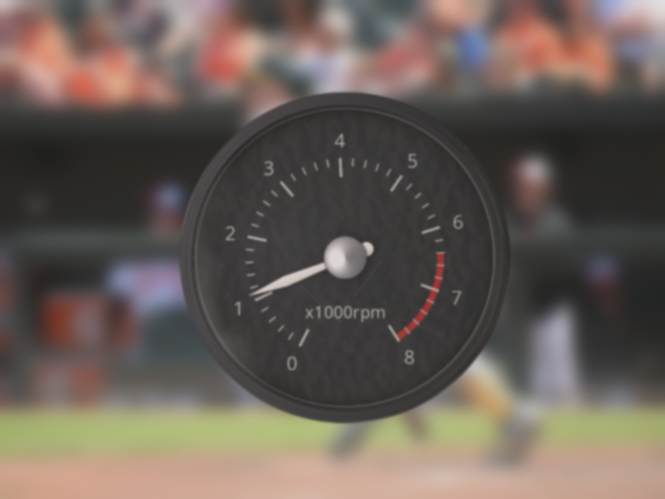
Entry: 1100rpm
